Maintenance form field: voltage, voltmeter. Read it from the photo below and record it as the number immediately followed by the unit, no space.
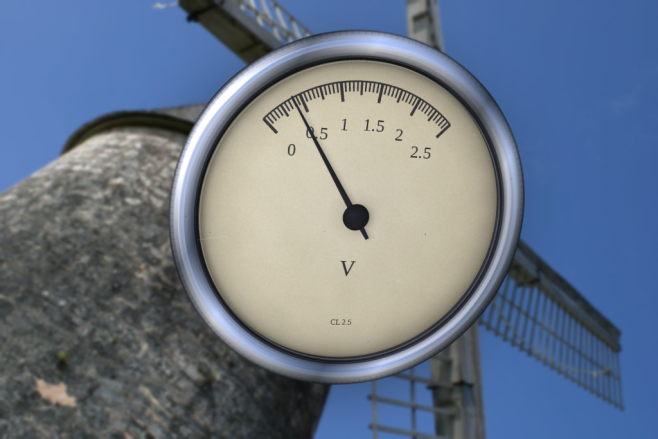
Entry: 0.4V
